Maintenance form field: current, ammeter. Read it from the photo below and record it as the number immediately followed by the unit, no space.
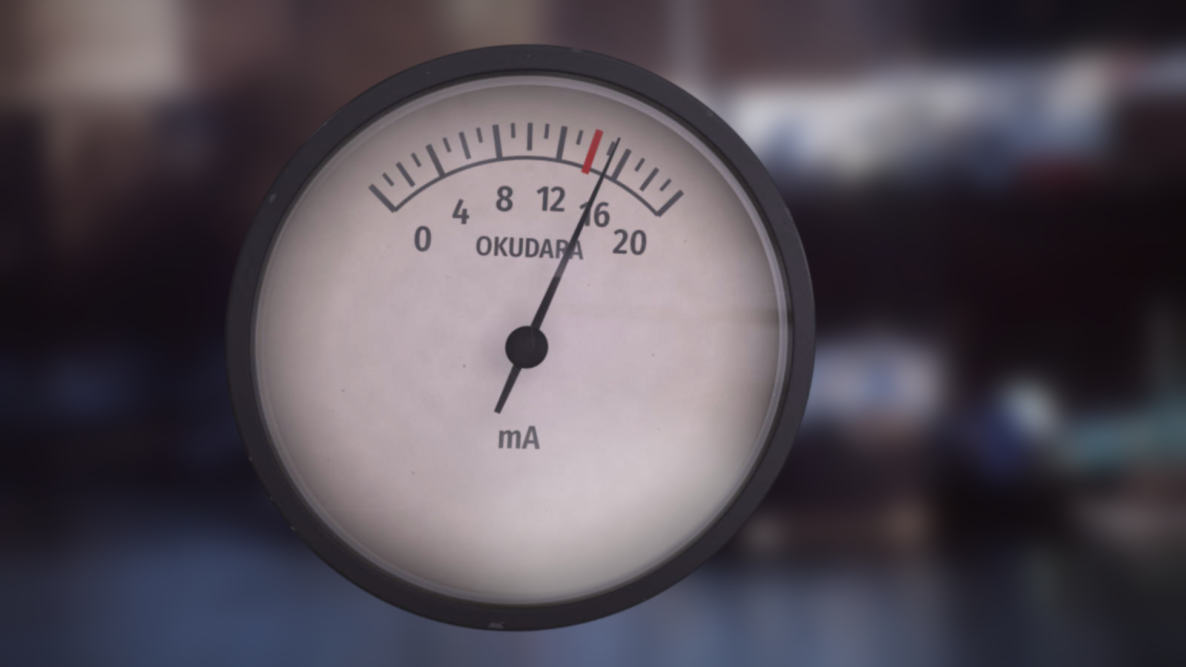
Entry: 15mA
